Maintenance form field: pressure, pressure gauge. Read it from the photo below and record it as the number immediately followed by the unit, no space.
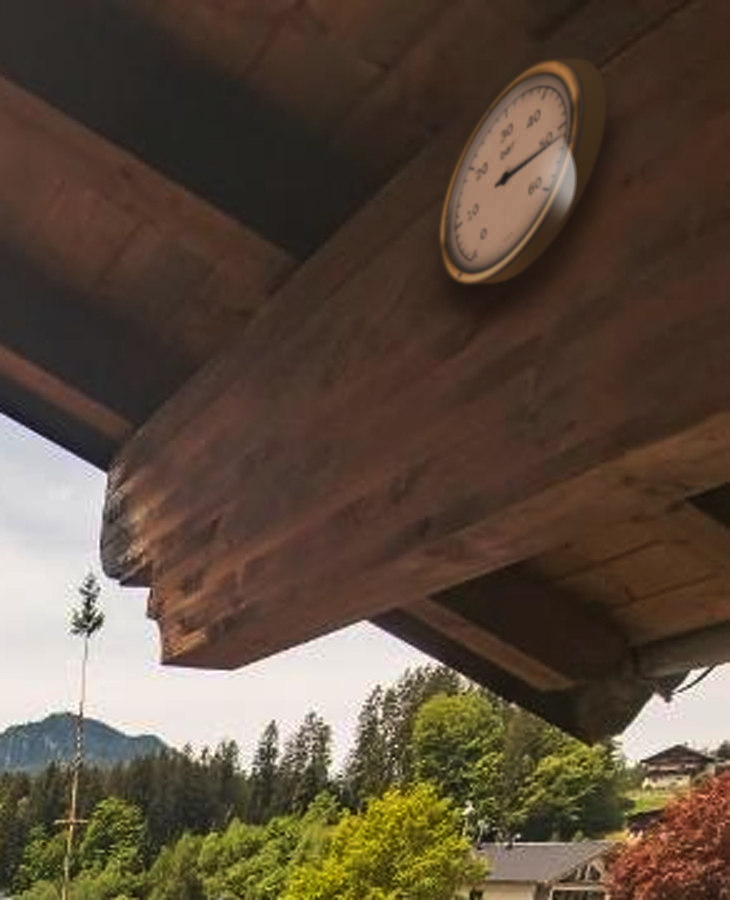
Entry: 52bar
